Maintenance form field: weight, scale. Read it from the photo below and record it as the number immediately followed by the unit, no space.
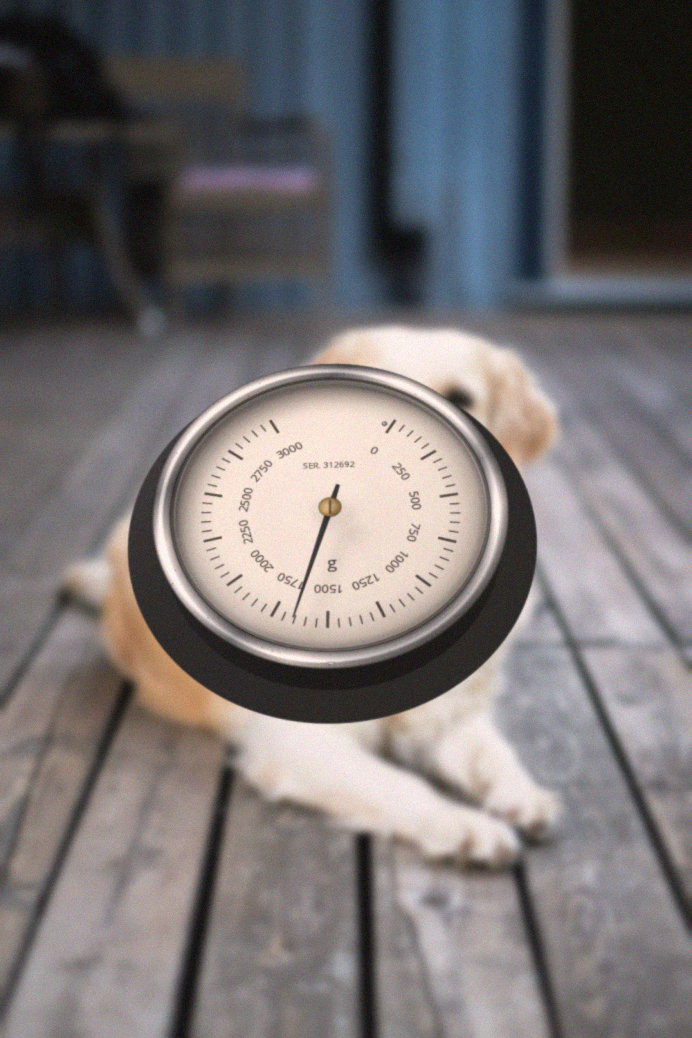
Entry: 1650g
